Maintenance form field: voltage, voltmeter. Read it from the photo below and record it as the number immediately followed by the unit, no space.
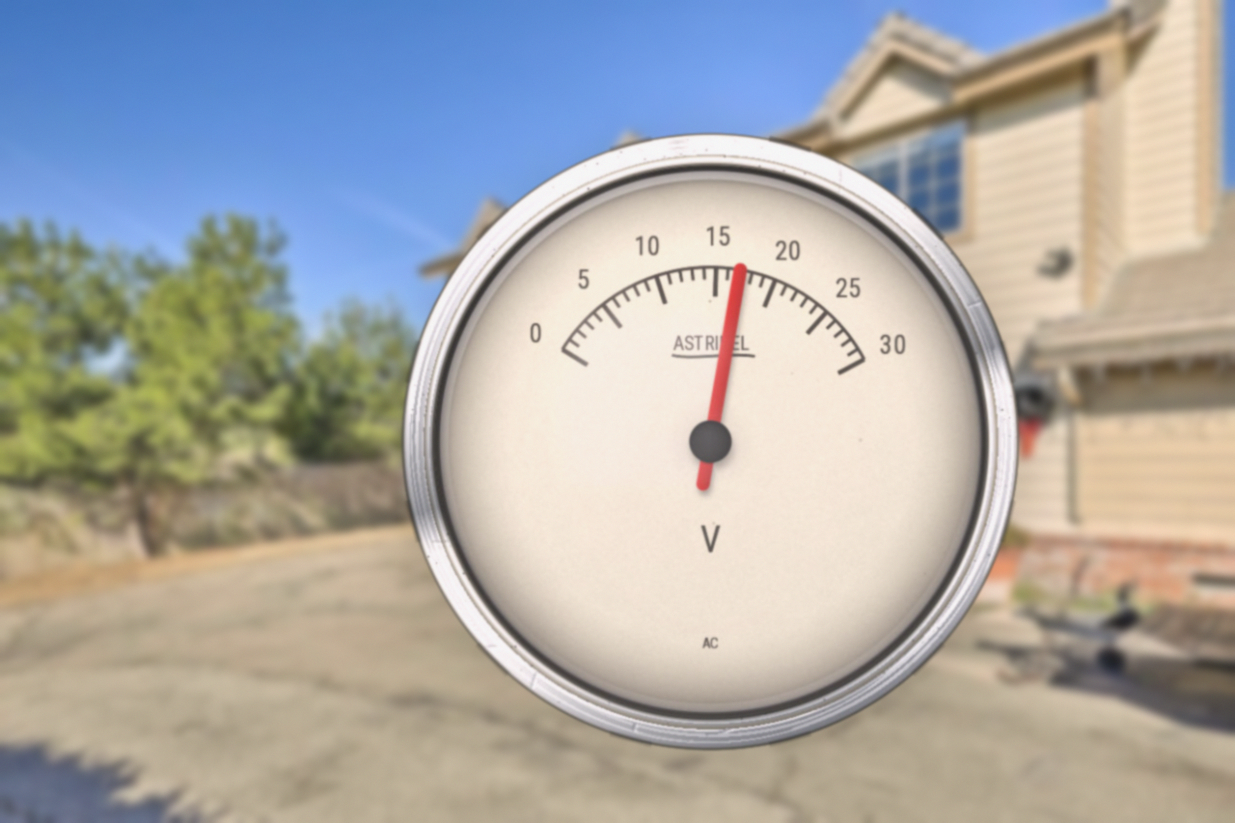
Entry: 17V
